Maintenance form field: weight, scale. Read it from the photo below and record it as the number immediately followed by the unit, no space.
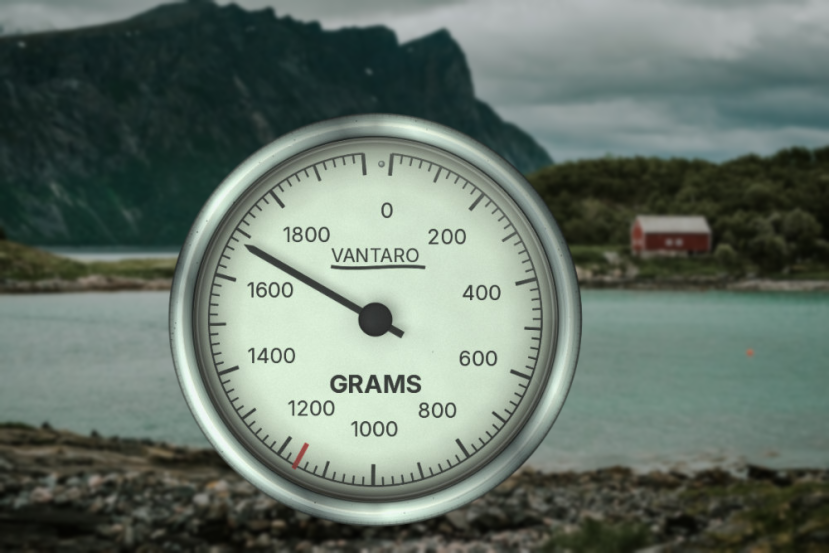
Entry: 1680g
